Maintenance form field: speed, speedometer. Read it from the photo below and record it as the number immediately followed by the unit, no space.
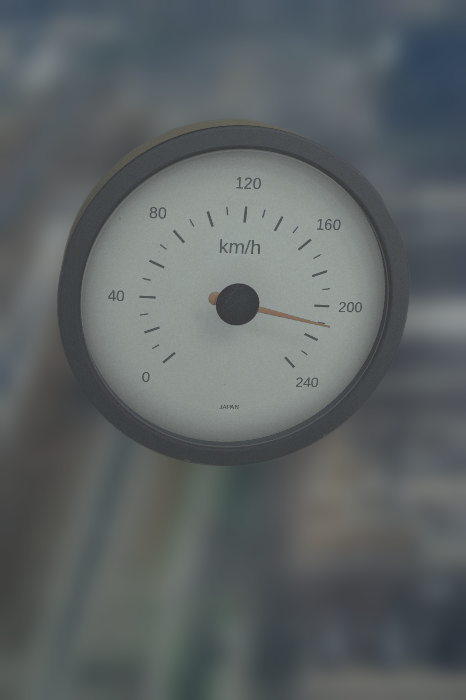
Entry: 210km/h
